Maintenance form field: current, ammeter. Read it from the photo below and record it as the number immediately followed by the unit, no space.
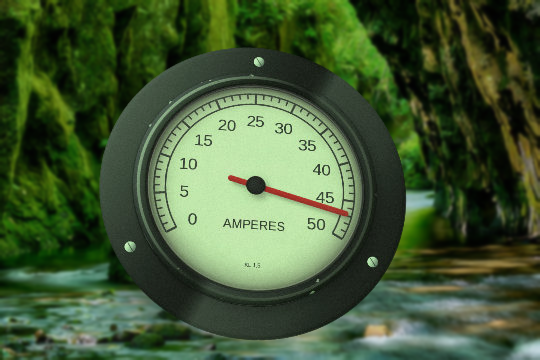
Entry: 47A
